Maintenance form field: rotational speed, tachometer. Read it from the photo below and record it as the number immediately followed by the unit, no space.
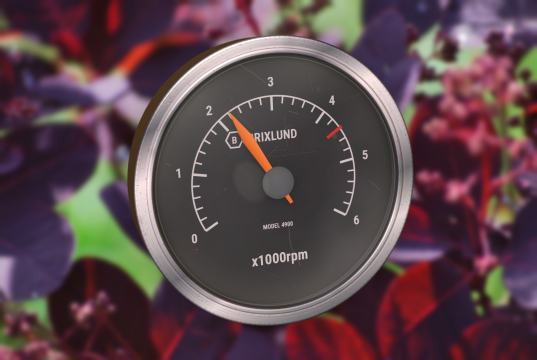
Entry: 2200rpm
